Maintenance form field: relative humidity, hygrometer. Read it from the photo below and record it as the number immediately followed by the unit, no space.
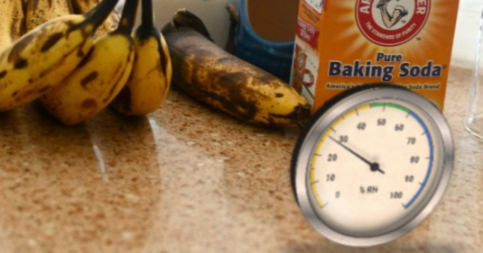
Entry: 27.5%
